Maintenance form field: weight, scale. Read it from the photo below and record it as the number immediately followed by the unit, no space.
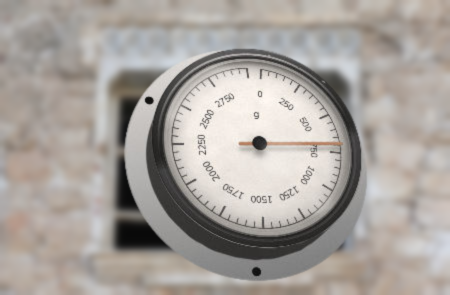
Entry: 700g
